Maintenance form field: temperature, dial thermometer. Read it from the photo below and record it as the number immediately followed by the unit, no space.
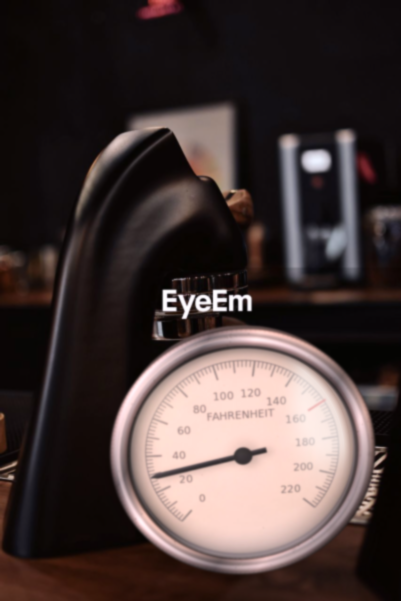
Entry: 30°F
